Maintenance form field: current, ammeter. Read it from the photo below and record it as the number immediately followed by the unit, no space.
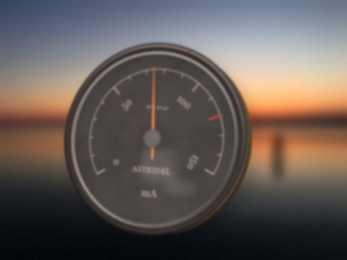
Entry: 75mA
